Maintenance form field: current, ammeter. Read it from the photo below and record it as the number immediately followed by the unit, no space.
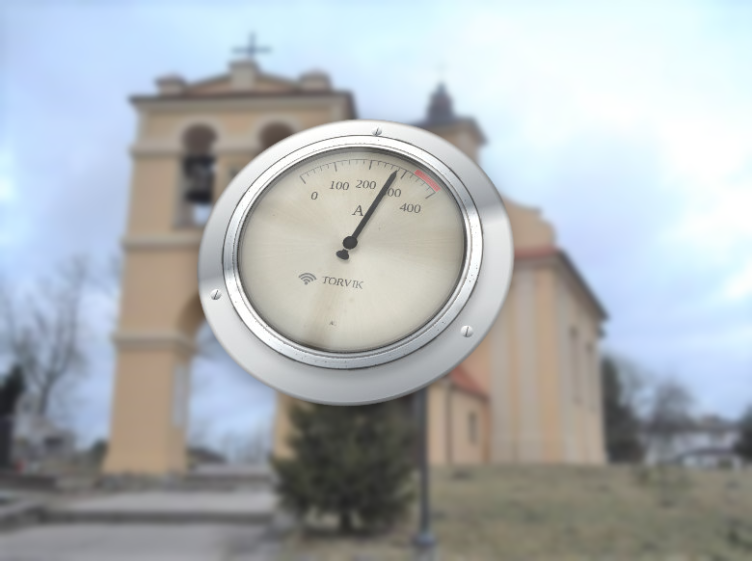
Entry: 280A
